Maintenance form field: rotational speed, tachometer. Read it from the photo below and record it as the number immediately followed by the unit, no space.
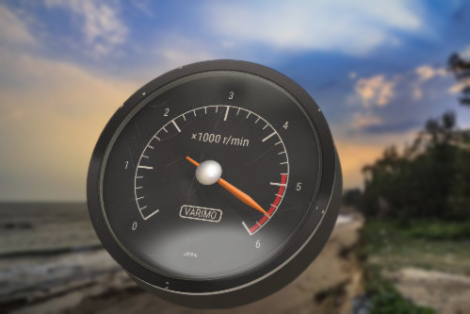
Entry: 5600rpm
